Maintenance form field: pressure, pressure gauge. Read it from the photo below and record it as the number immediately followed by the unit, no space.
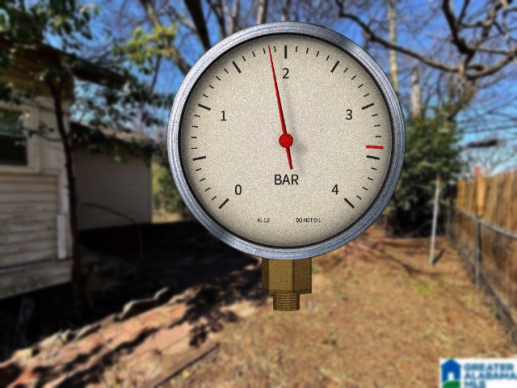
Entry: 1.85bar
